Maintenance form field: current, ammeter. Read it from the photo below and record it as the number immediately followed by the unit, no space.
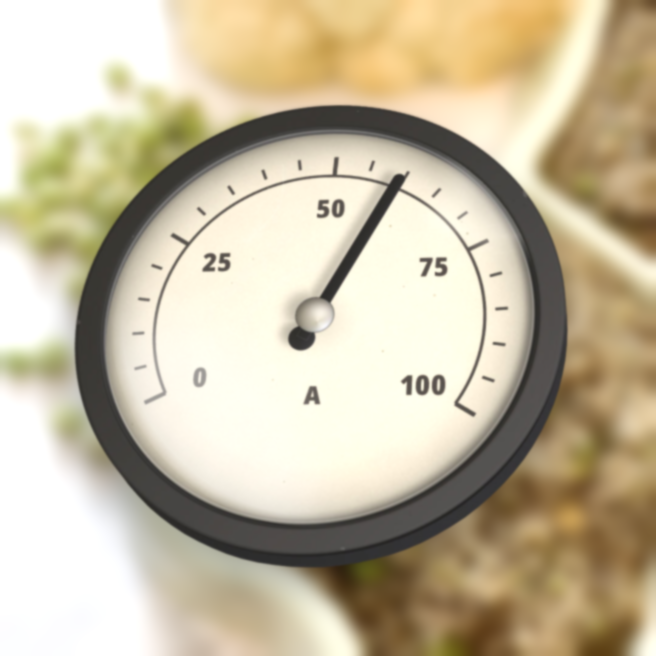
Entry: 60A
